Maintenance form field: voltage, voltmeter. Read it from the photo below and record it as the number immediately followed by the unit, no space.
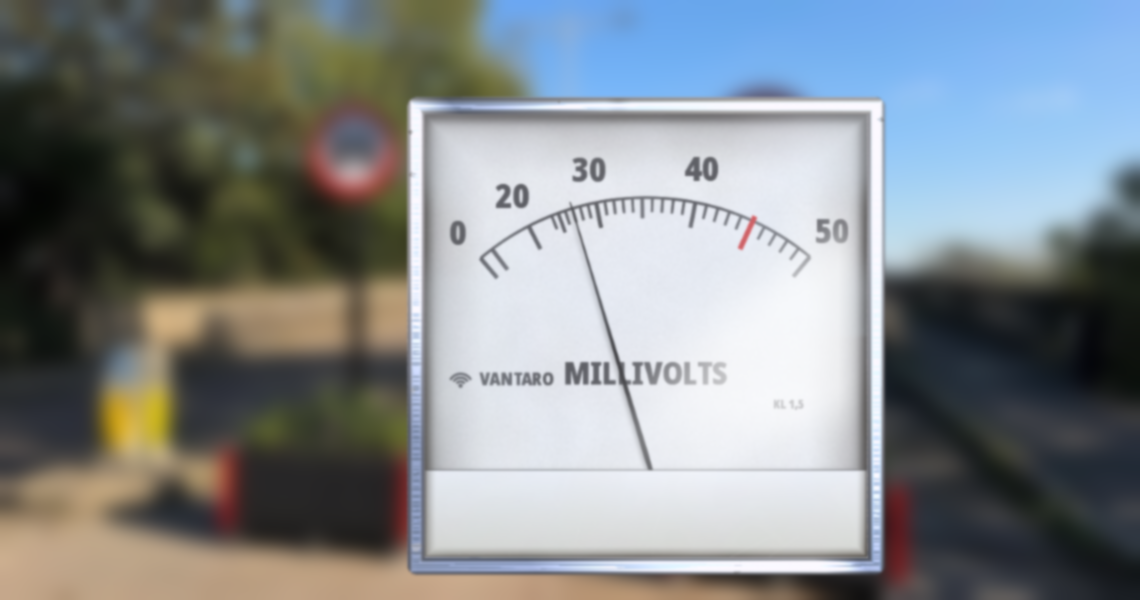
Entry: 27mV
